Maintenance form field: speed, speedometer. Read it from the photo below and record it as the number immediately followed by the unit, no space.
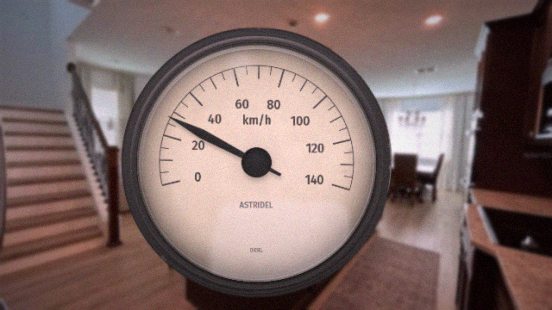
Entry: 27.5km/h
